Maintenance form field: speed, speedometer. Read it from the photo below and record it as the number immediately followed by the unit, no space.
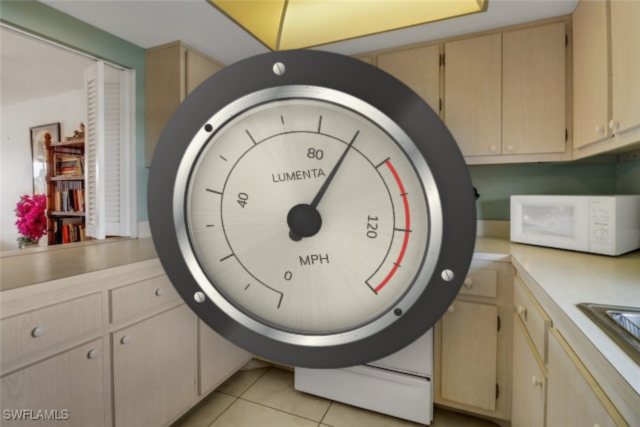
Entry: 90mph
